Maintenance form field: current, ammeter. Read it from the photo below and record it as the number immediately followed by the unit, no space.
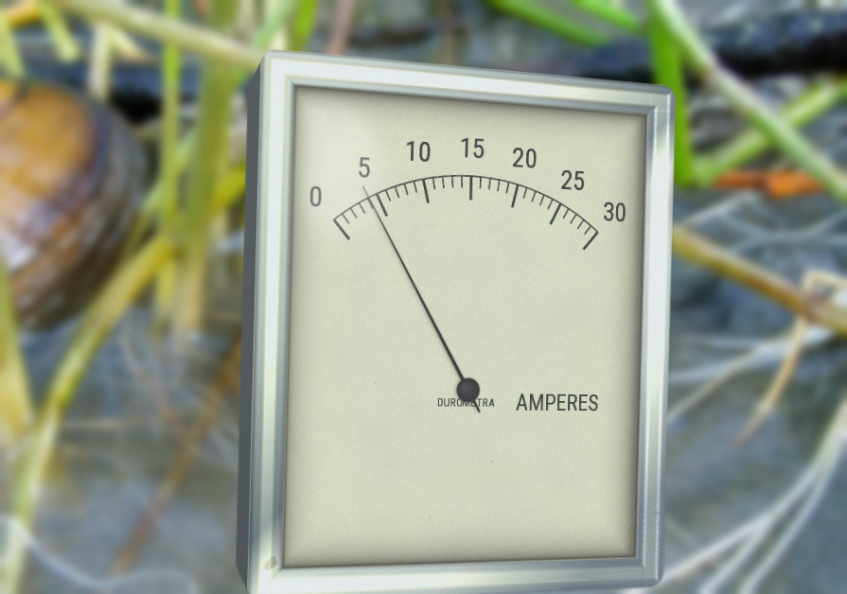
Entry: 4A
